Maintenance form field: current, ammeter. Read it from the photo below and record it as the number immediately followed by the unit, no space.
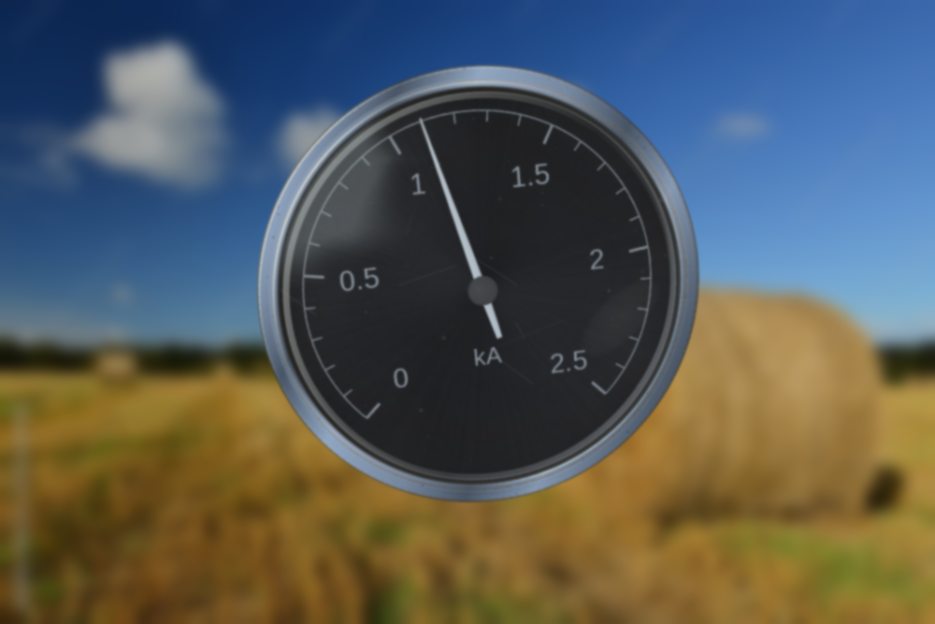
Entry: 1.1kA
